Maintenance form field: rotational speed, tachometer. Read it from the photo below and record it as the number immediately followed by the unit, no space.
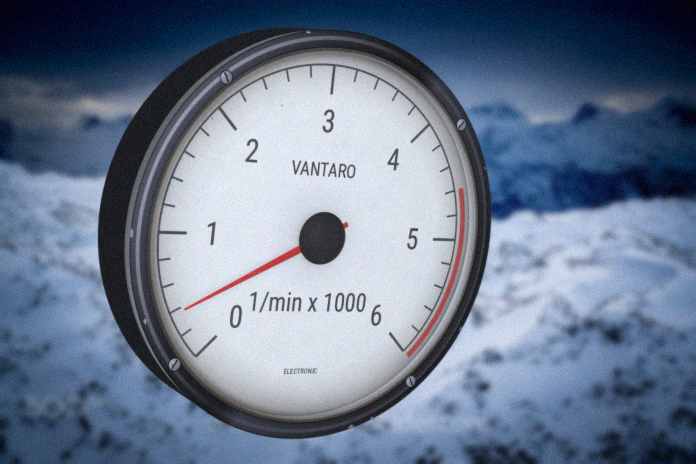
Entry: 400rpm
